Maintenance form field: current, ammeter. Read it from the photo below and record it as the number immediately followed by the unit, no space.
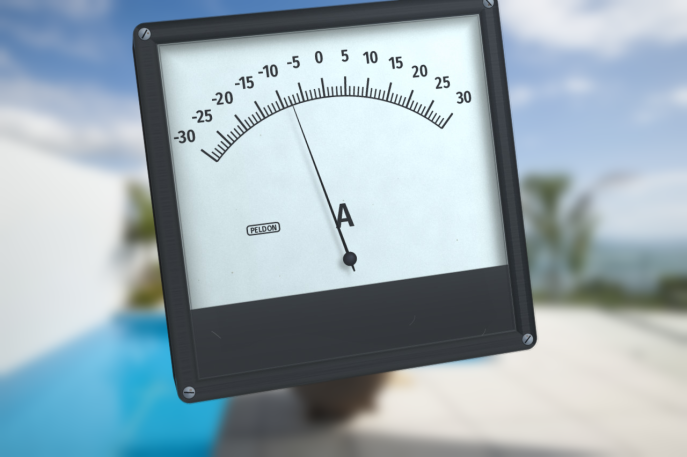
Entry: -8A
